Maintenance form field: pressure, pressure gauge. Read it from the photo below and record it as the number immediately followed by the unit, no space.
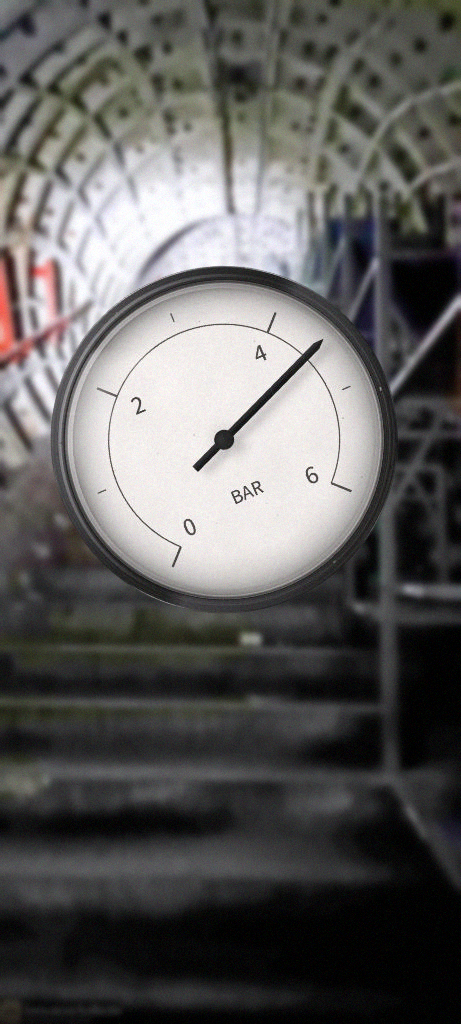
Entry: 4.5bar
